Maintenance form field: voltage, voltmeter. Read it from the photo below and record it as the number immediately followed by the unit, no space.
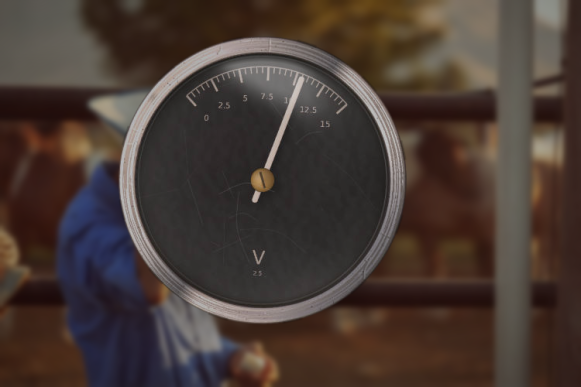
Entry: 10.5V
